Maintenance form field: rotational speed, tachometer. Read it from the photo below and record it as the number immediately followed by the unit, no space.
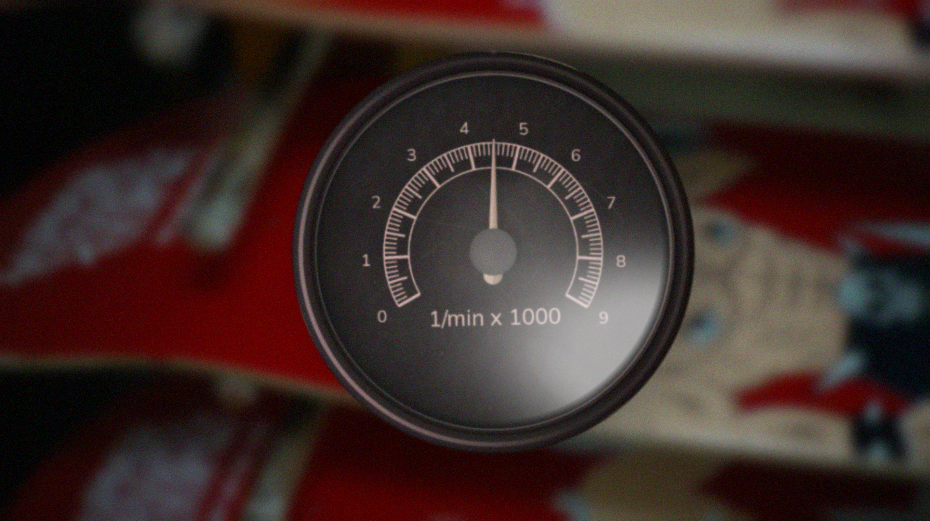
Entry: 4500rpm
